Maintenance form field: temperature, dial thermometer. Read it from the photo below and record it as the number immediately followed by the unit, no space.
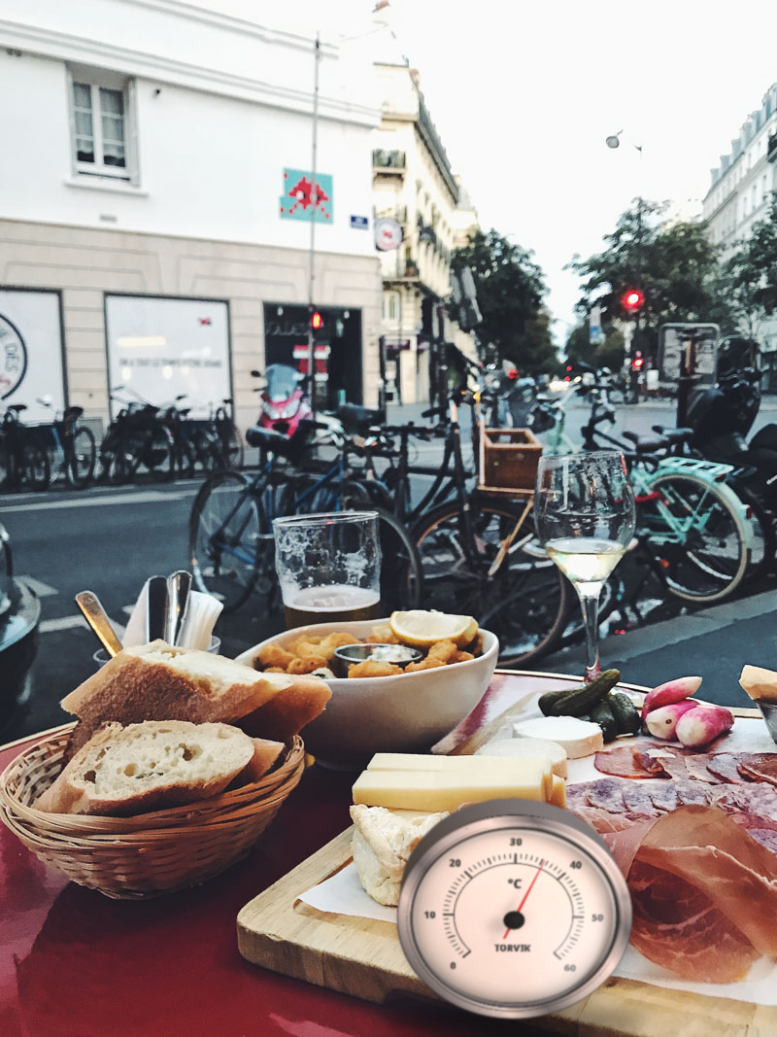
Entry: 35°C
